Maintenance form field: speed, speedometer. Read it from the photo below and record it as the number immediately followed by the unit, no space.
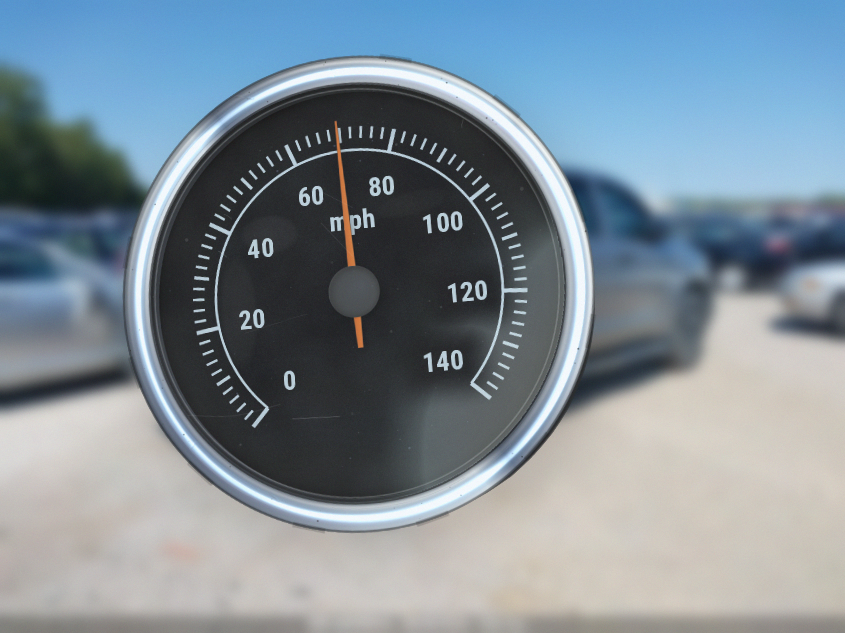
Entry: 70mph
